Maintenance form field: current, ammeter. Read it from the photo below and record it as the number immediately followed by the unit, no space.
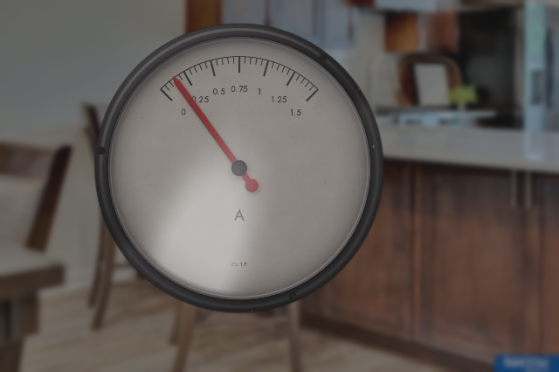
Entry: 0.15A
